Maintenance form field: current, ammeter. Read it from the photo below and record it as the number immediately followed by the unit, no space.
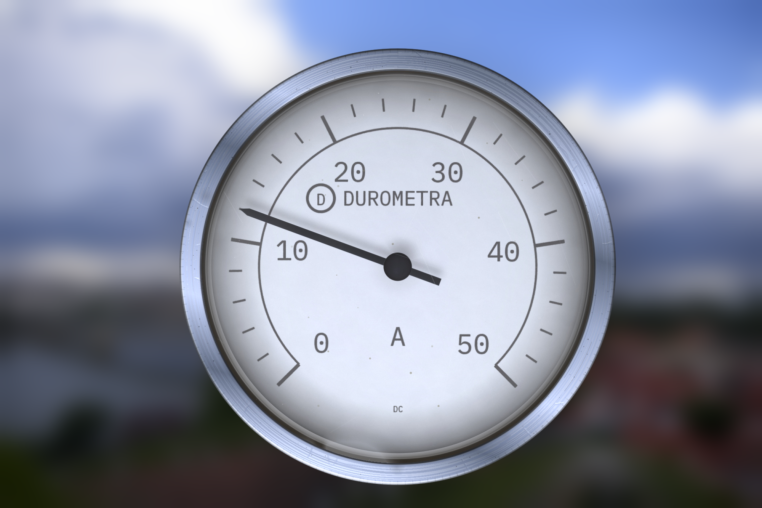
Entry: 12A
